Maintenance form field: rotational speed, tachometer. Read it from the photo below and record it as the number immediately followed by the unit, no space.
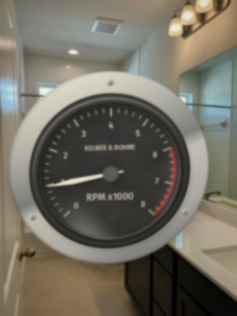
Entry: 1000rpm
